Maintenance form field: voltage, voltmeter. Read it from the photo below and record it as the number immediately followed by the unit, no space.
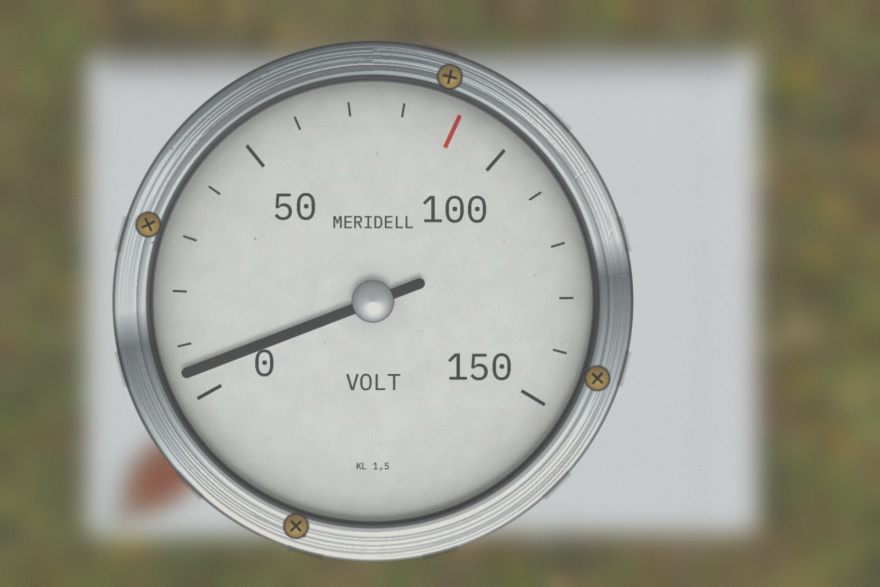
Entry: 5V
